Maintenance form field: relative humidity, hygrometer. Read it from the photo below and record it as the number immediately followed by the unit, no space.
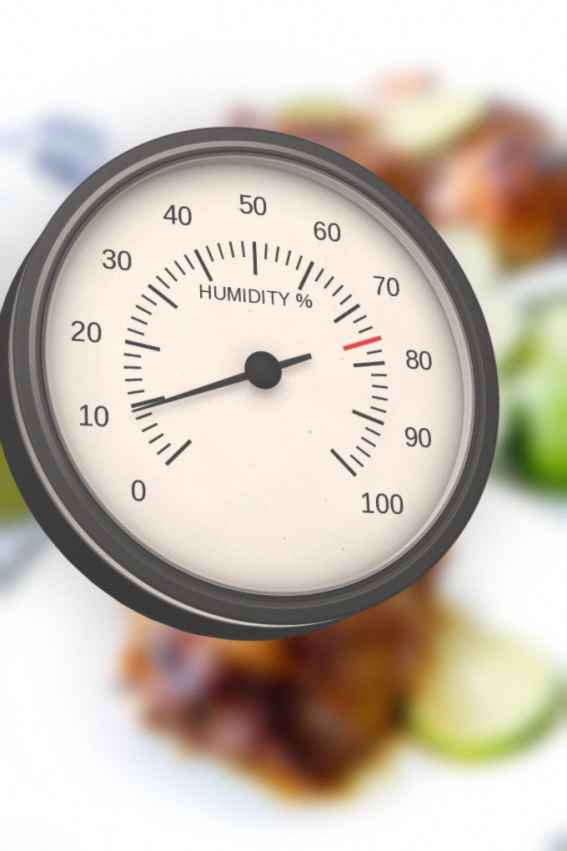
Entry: 9%
